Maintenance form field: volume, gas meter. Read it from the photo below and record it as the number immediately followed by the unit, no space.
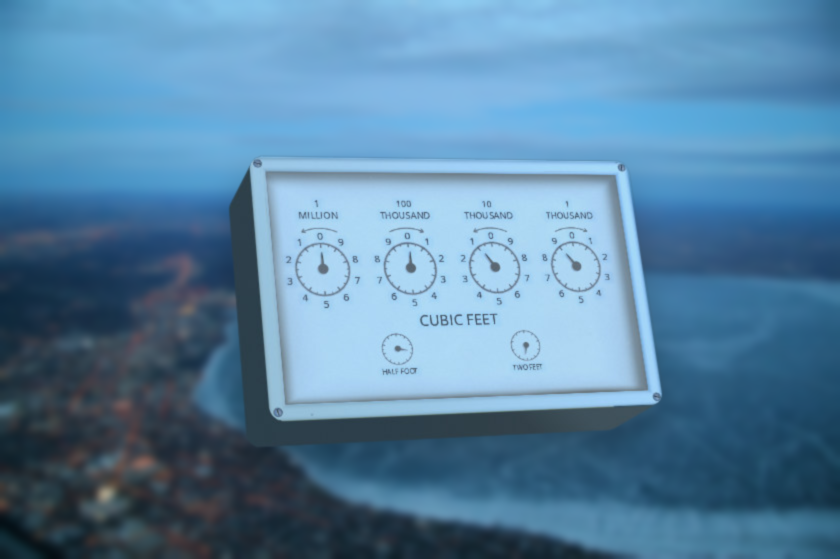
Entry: 900ft³
